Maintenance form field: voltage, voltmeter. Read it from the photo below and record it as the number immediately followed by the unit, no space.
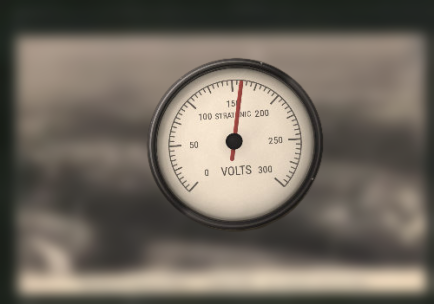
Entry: 160V
